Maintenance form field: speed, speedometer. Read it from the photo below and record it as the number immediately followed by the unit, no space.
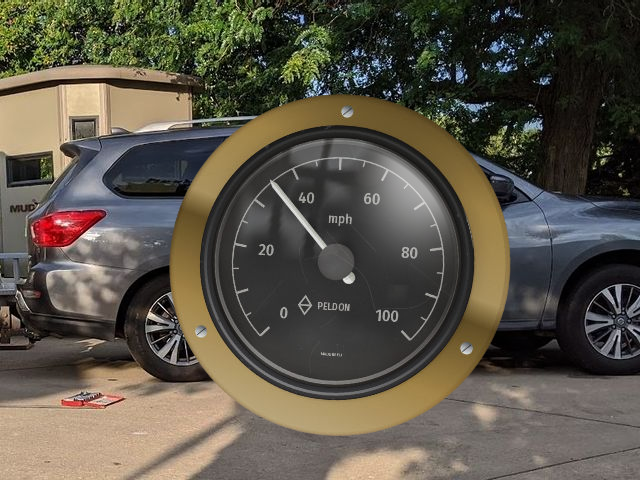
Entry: 35mph
